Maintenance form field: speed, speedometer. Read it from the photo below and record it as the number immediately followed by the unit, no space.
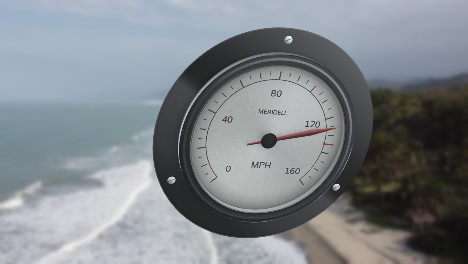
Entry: 125mph
